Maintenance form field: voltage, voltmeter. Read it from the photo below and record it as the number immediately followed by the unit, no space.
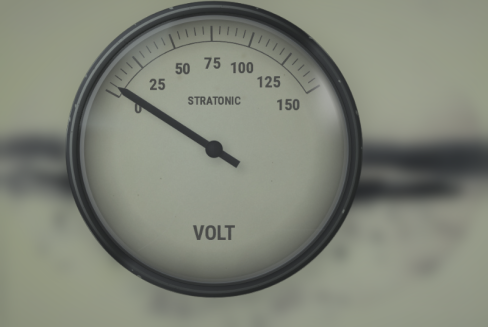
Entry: 5V
